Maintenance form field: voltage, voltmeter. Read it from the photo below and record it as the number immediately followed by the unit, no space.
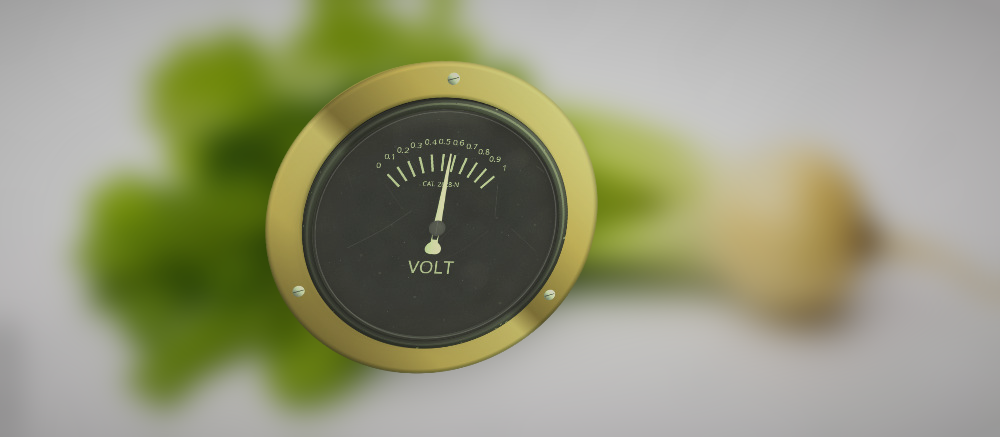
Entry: 0.55V
